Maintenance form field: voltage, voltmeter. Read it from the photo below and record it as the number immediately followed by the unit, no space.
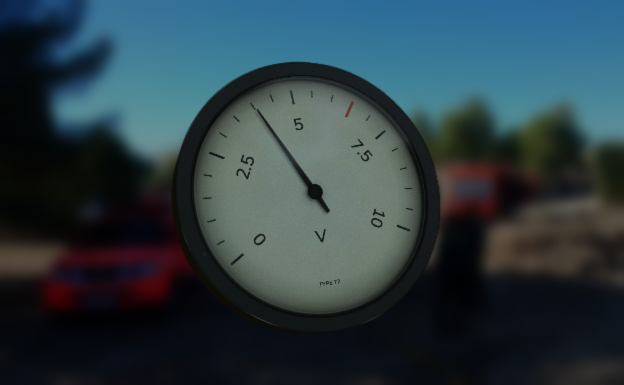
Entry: 4V
